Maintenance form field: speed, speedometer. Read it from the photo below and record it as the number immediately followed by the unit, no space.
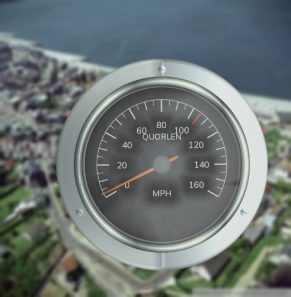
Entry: 2.5mph
